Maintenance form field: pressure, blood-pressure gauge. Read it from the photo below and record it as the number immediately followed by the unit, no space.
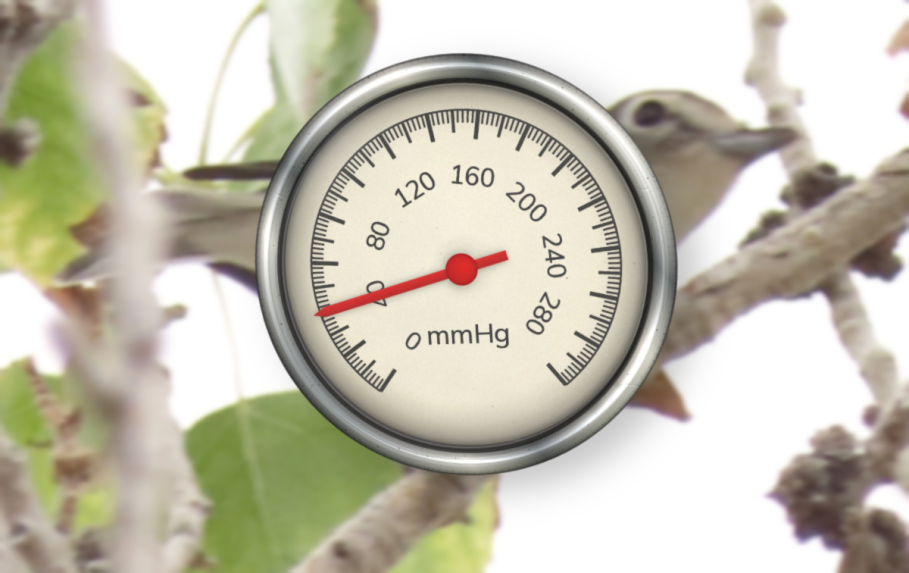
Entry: 40mmHg
